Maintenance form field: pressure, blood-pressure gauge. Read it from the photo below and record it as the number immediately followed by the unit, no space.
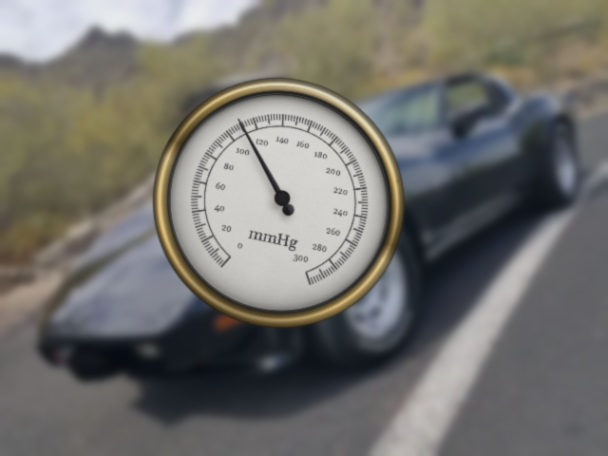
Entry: 110mmHg
